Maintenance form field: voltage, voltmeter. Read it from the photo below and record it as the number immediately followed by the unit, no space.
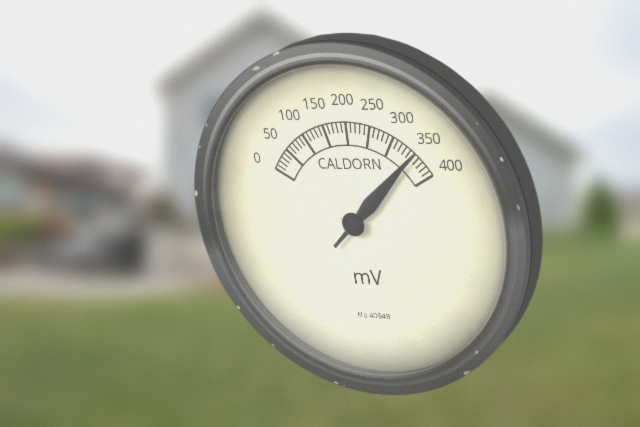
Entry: 350mV
